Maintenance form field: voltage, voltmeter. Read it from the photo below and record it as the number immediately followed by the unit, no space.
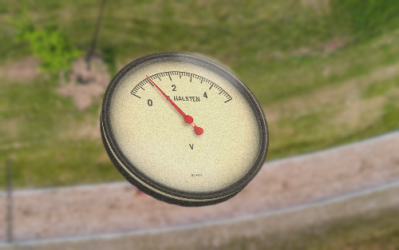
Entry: 1V
